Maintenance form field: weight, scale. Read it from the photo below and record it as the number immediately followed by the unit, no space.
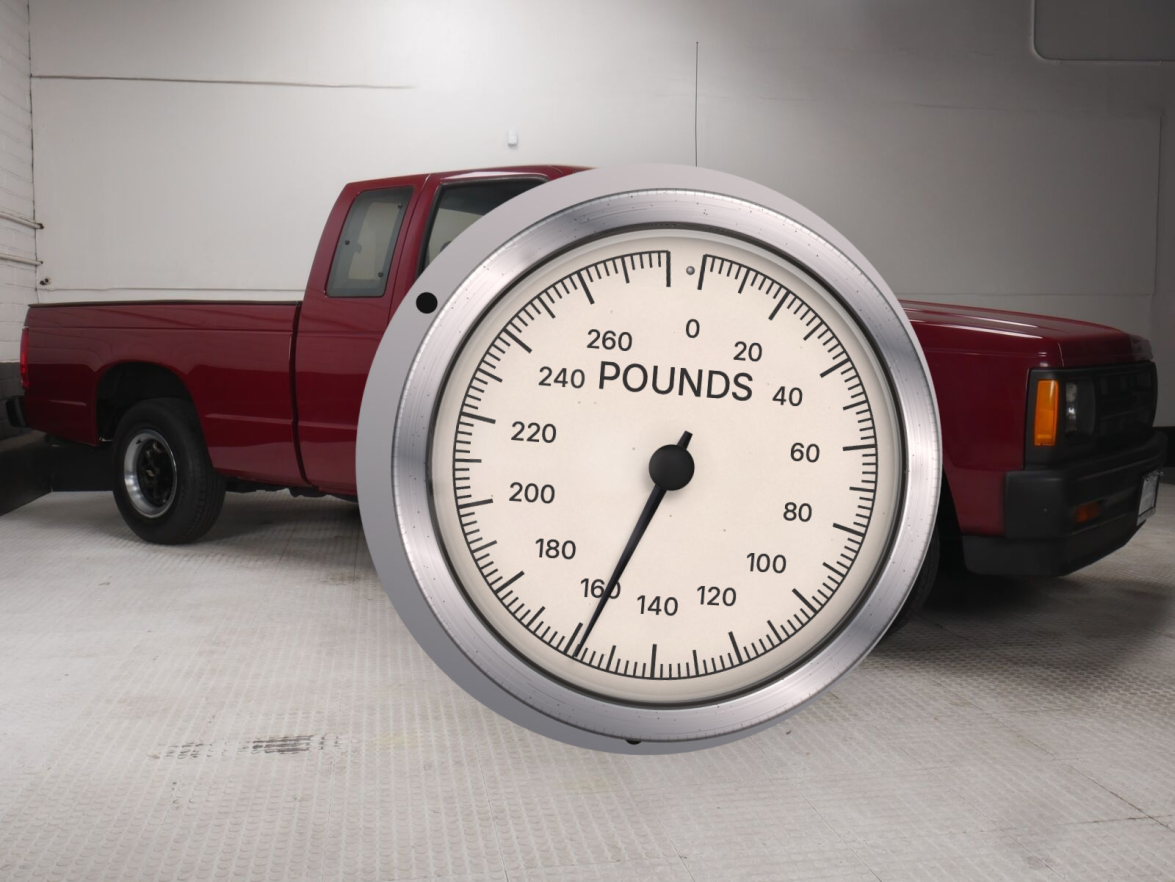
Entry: 158lb
